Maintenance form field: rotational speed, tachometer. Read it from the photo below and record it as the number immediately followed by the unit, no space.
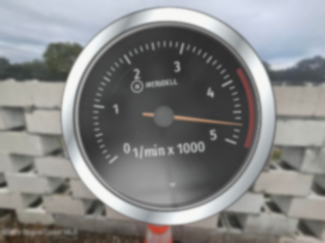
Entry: 4700rpm
